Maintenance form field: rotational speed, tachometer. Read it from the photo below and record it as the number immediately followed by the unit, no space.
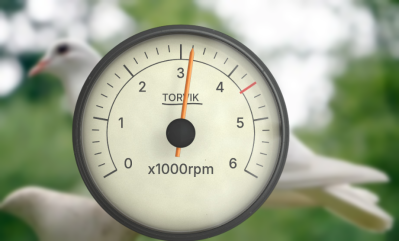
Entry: 3200rpm
